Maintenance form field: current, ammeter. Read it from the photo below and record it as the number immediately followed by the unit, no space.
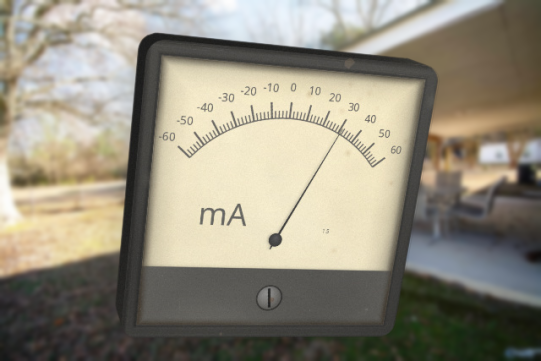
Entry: 30mA
